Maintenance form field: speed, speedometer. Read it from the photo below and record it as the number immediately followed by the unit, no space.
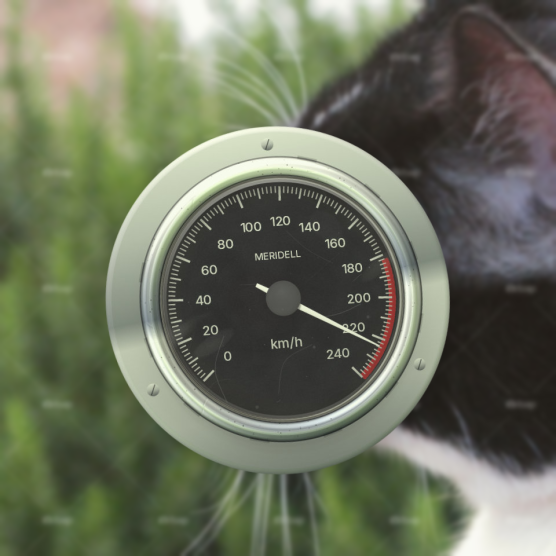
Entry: 224km/h
